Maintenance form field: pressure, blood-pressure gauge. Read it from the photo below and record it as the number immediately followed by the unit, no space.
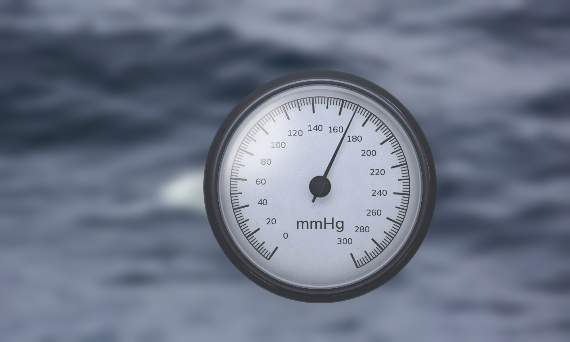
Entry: 170mmHg
